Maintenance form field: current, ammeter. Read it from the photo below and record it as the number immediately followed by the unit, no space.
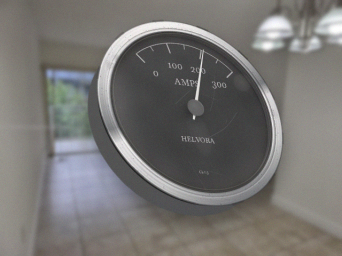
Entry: 200A
